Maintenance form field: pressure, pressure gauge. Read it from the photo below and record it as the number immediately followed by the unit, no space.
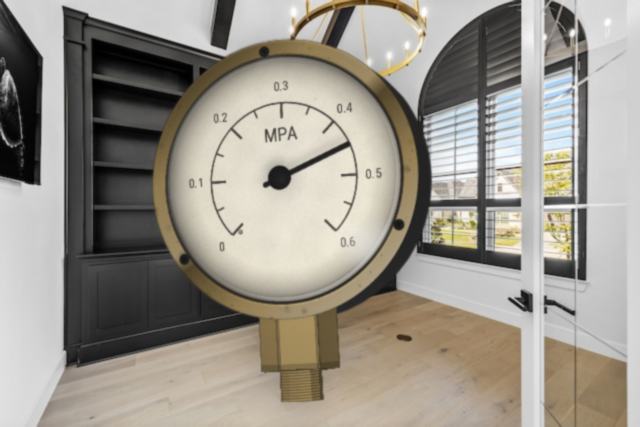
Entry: 0.45MPa
